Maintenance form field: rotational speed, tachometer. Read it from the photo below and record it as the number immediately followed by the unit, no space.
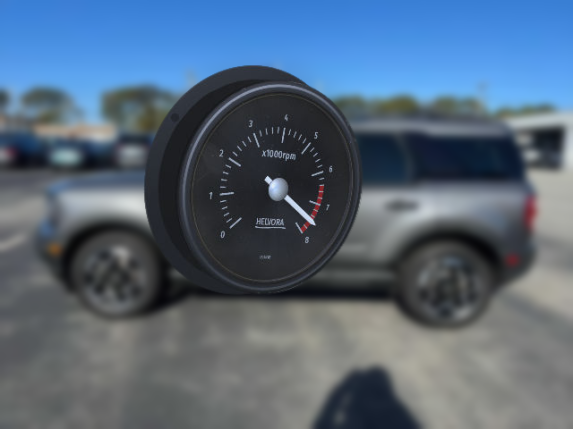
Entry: 7600rpm
